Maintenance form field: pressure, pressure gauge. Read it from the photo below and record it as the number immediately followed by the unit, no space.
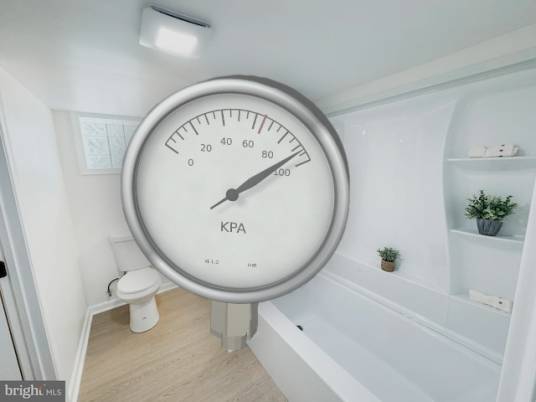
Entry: 92.5kPa
